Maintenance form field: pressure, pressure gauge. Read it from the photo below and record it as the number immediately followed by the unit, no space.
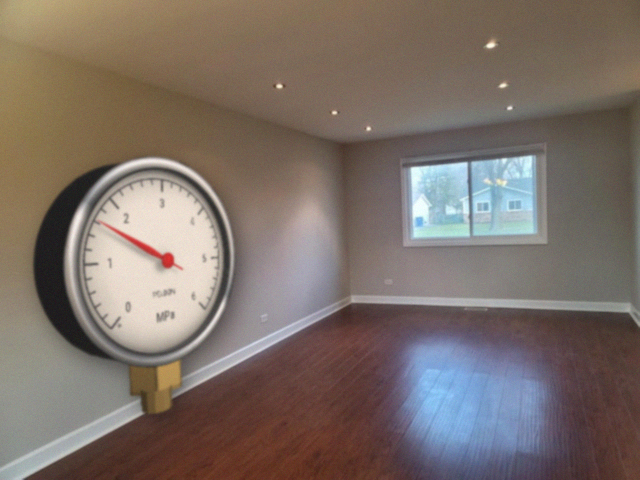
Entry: 1.6MPa
